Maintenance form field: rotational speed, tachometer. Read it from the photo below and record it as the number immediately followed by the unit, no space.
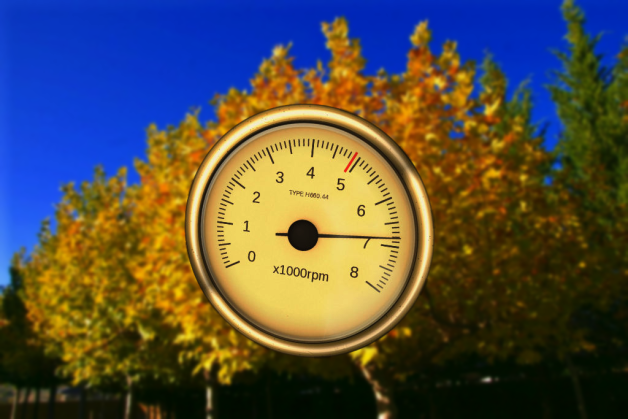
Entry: 6800rpm
